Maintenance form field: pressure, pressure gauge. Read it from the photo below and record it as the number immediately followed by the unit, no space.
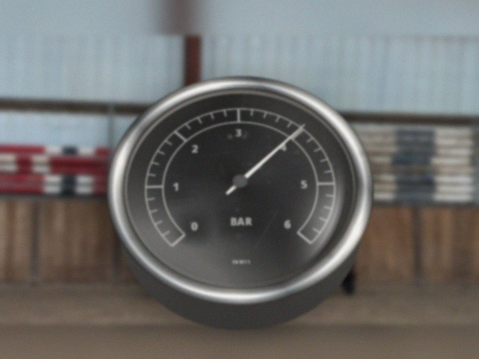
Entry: 4bar
